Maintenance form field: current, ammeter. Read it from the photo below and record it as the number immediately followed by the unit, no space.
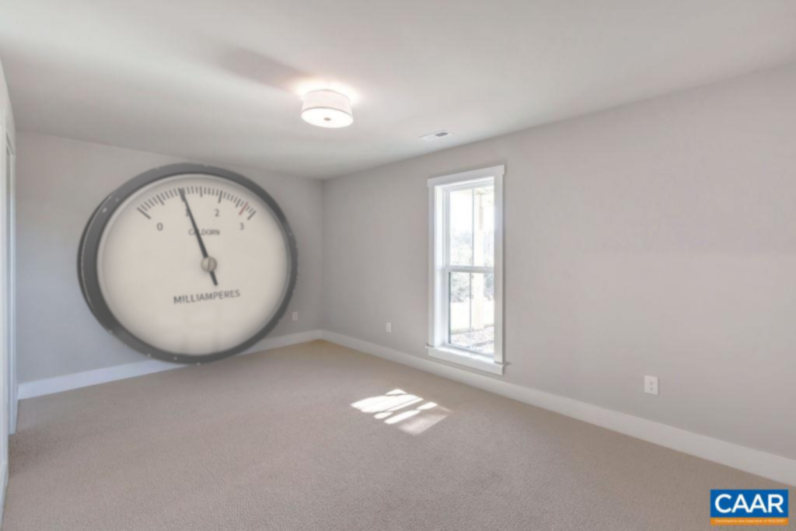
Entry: 1mA
